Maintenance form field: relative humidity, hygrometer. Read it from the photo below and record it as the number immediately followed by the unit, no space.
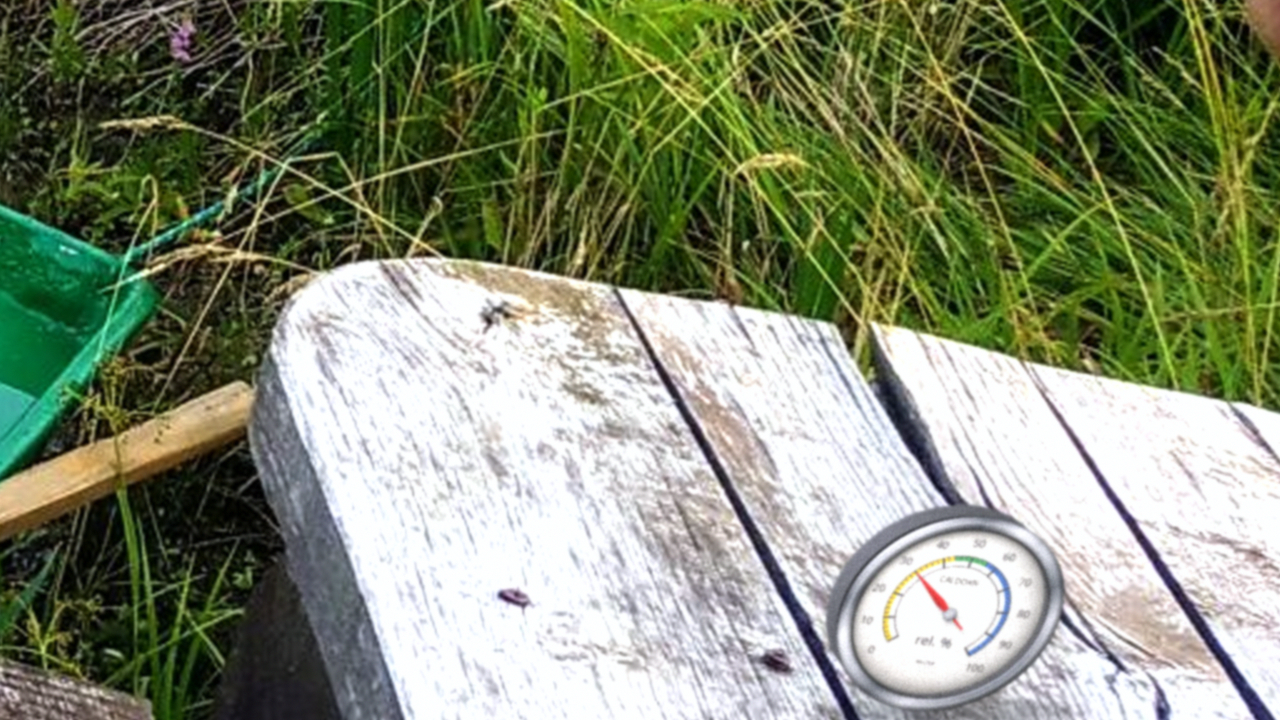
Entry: 30%
